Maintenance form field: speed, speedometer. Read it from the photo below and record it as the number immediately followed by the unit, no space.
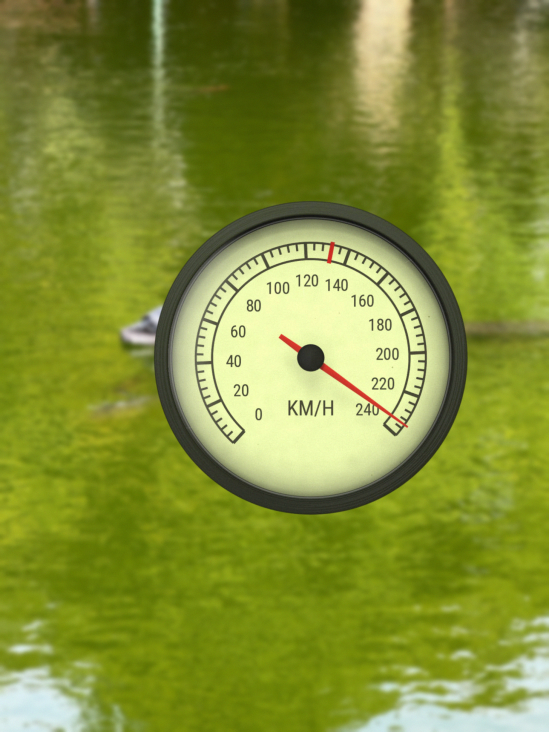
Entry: 234km/h
